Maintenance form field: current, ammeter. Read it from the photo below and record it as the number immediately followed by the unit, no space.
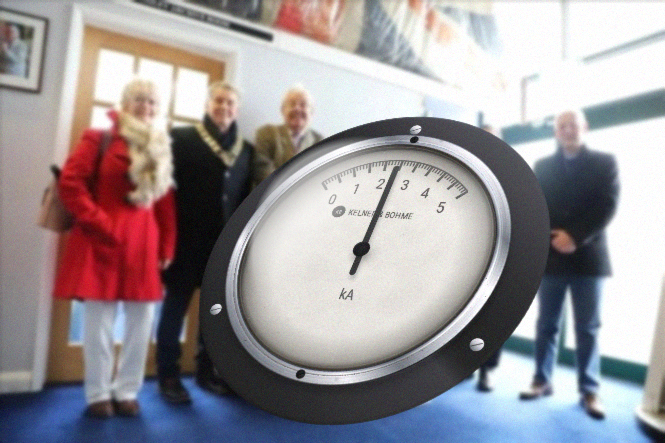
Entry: 2.5kA
